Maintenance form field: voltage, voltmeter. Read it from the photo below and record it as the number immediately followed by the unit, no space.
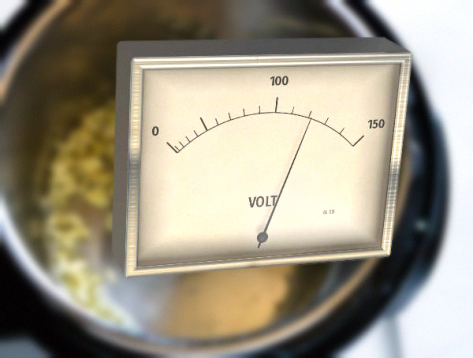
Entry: 120V
